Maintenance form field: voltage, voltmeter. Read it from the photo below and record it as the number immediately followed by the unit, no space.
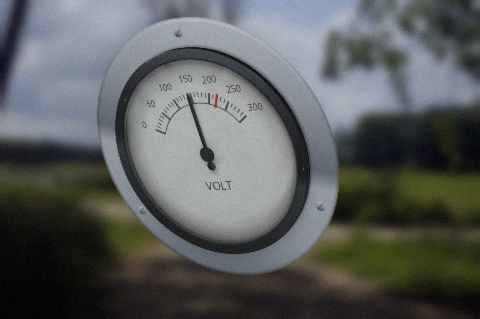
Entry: 150V
